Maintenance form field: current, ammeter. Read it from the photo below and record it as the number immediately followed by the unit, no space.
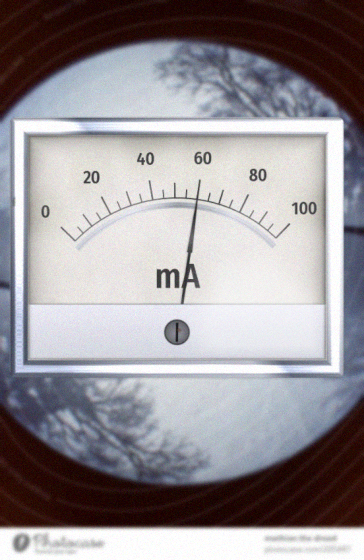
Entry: 60mA
